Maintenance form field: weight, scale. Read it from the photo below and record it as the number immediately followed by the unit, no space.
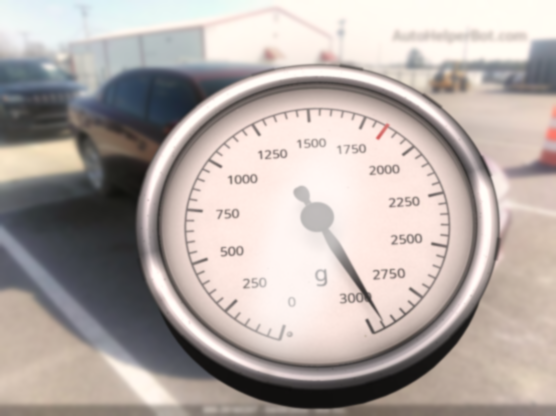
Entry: 2950g
